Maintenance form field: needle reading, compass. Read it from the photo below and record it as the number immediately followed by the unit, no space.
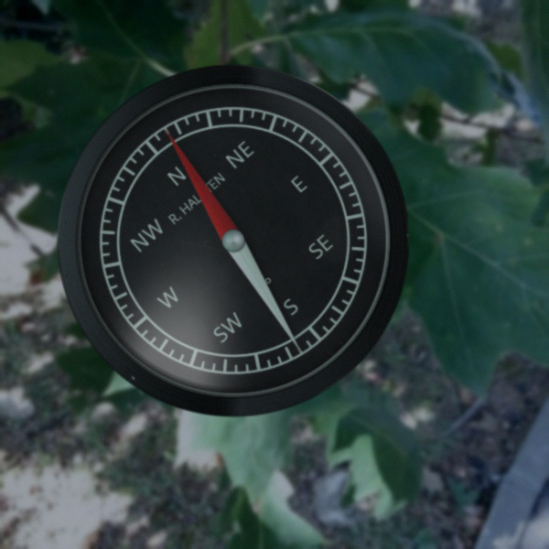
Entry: 10°
